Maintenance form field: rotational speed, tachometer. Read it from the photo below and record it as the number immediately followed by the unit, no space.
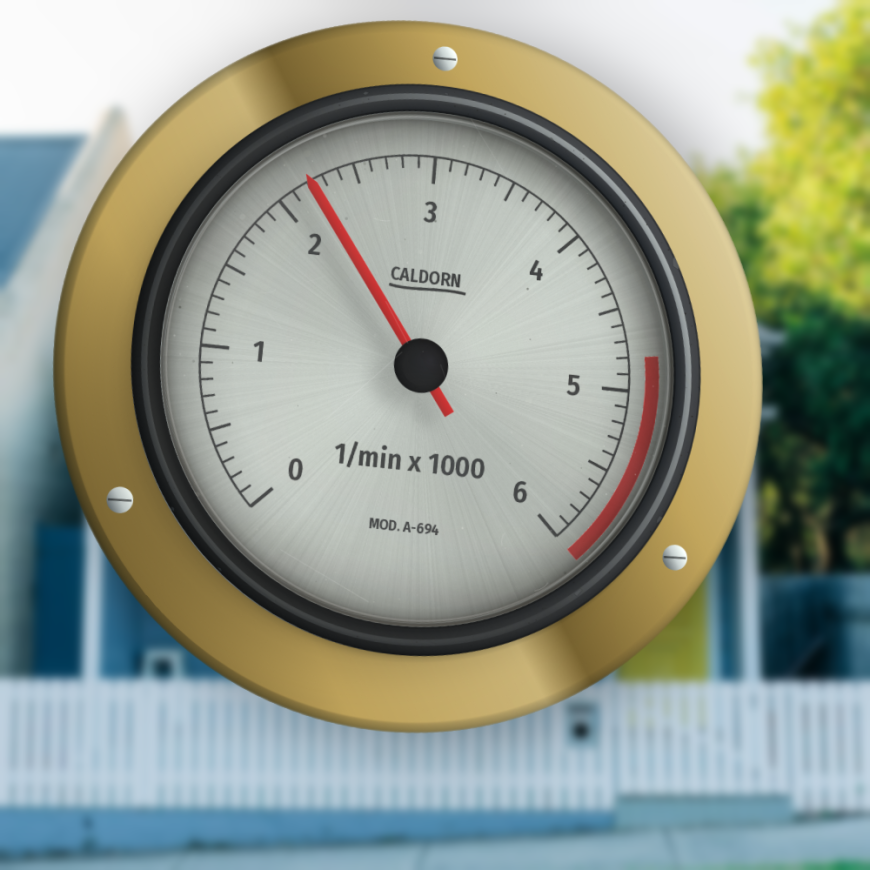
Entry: 2200rpm
